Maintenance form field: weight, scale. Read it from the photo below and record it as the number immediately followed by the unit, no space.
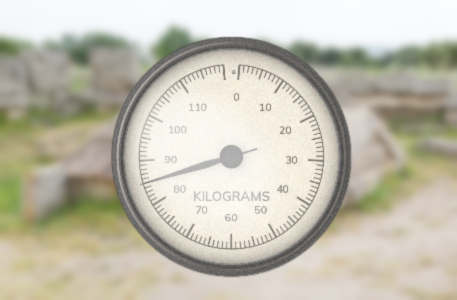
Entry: 85kg
